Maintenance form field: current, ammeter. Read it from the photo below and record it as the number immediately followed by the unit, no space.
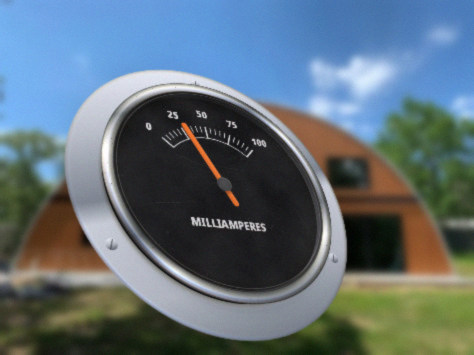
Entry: 25mA
